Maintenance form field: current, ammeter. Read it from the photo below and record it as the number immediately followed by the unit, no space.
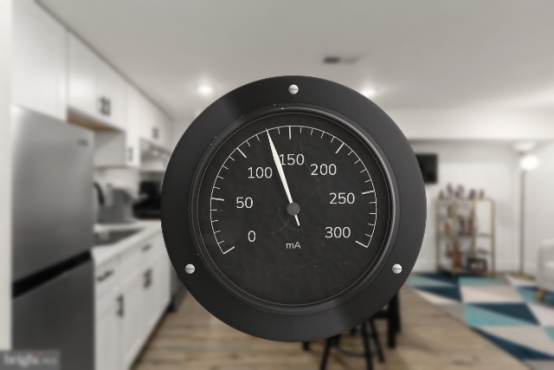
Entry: 130mA
